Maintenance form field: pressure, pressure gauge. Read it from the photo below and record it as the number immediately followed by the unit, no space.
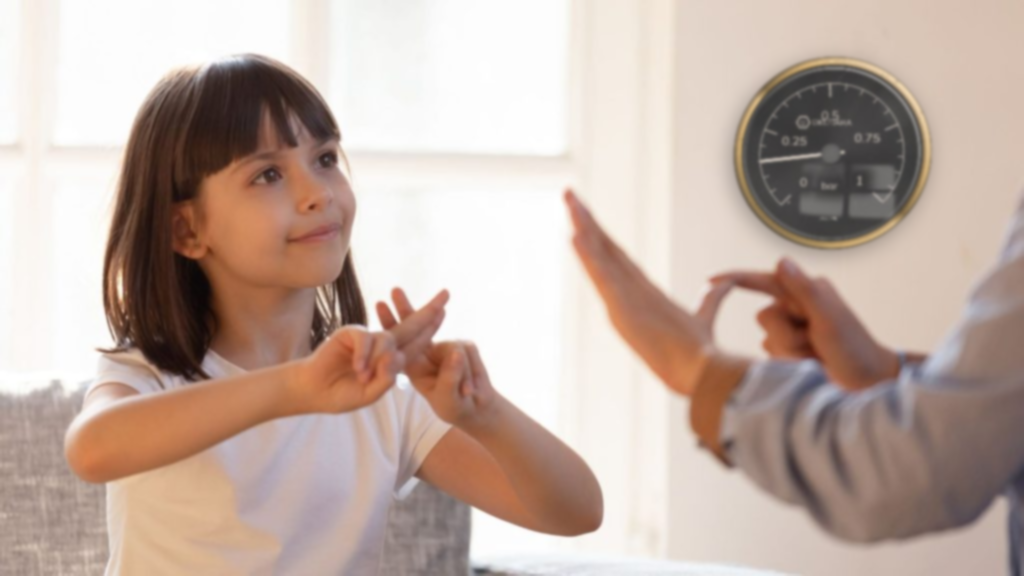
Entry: 0.15bar
